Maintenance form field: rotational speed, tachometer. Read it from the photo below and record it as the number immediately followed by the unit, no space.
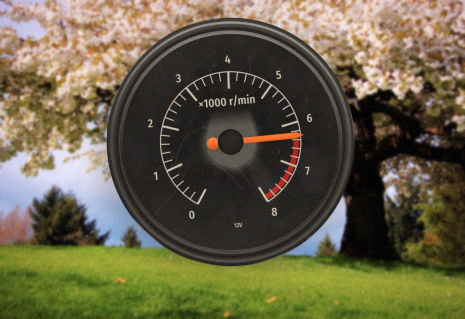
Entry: 6300rpm
